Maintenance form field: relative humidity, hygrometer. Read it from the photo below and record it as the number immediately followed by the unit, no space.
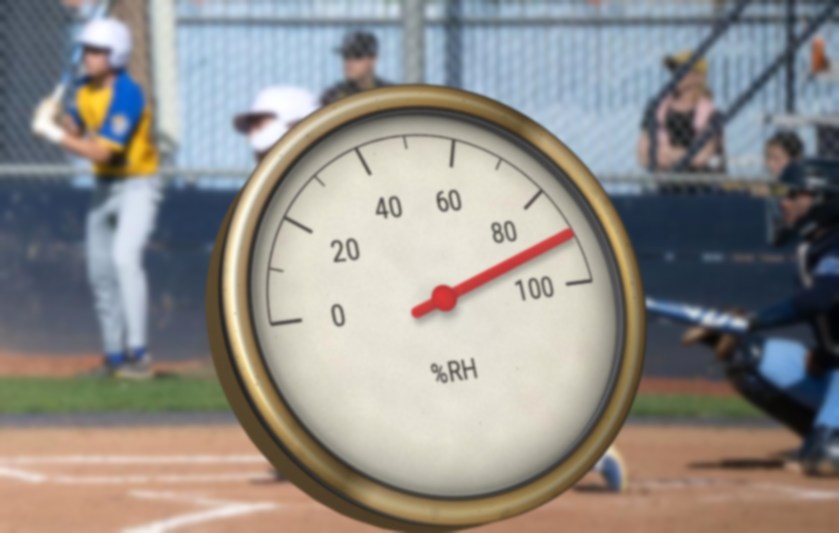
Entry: 90%
